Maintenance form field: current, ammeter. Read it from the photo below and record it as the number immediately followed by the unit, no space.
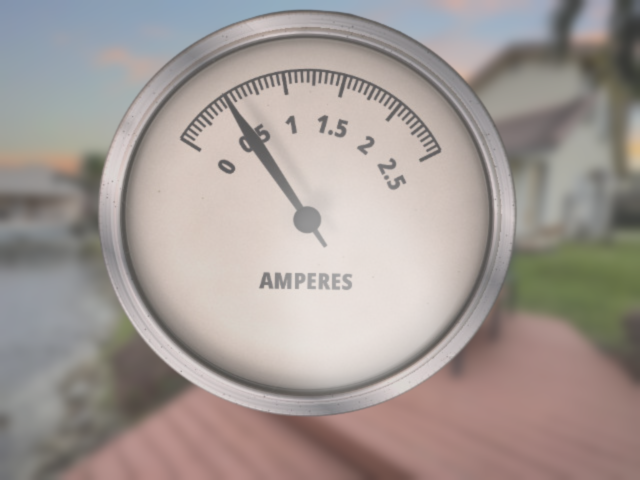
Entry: 0.5A
